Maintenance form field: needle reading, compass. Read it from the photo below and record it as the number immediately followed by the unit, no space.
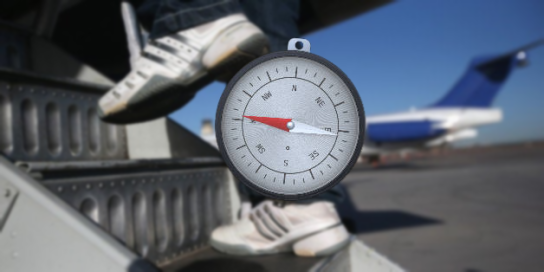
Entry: 275°
